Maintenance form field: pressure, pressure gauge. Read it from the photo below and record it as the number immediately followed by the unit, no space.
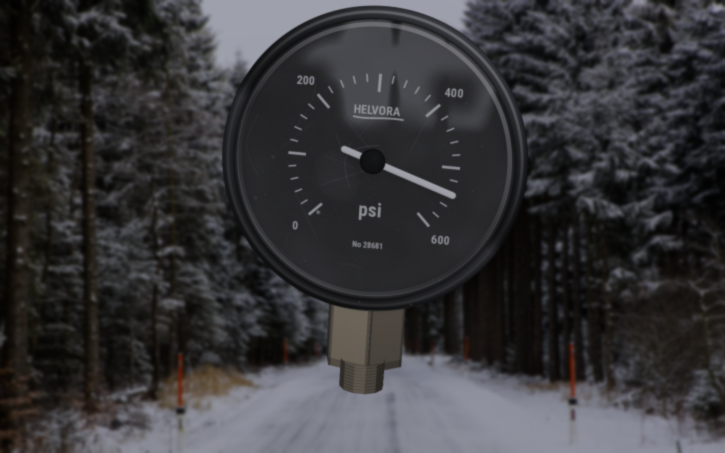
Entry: 540psi
